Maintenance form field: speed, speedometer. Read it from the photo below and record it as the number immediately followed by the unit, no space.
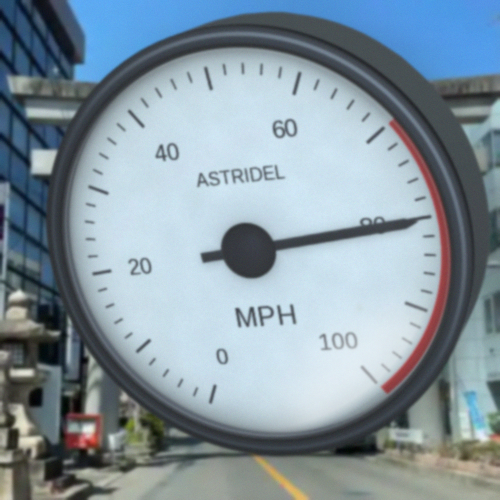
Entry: 80mph
